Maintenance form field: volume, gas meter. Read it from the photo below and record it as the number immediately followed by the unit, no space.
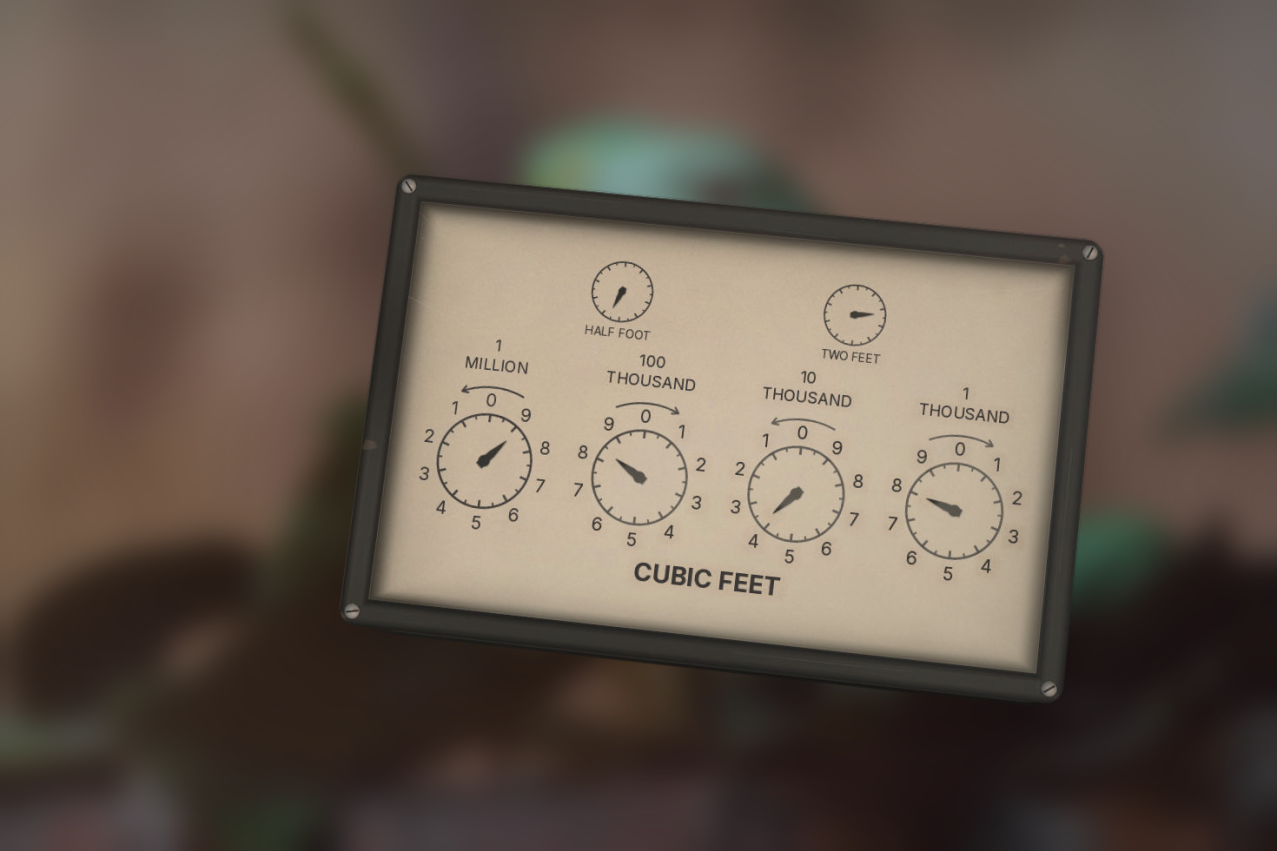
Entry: 883800ft³
